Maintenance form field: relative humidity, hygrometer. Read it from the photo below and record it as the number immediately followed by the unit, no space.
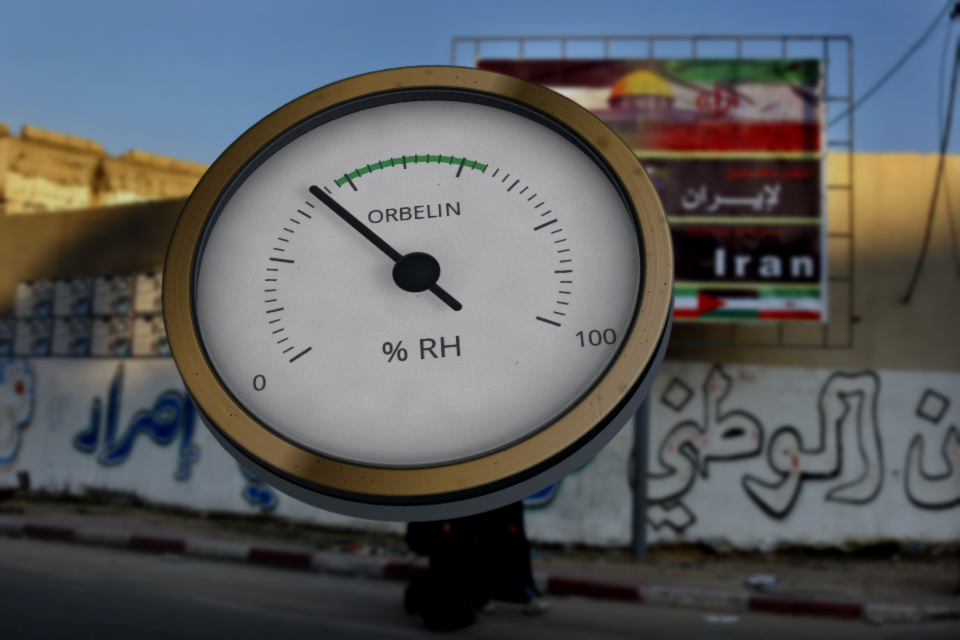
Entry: 34%
